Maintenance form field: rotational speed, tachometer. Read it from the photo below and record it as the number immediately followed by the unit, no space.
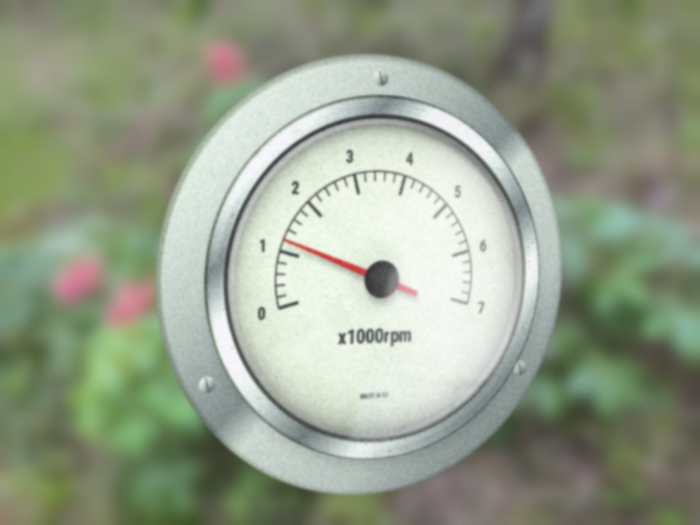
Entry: 1200rpm
